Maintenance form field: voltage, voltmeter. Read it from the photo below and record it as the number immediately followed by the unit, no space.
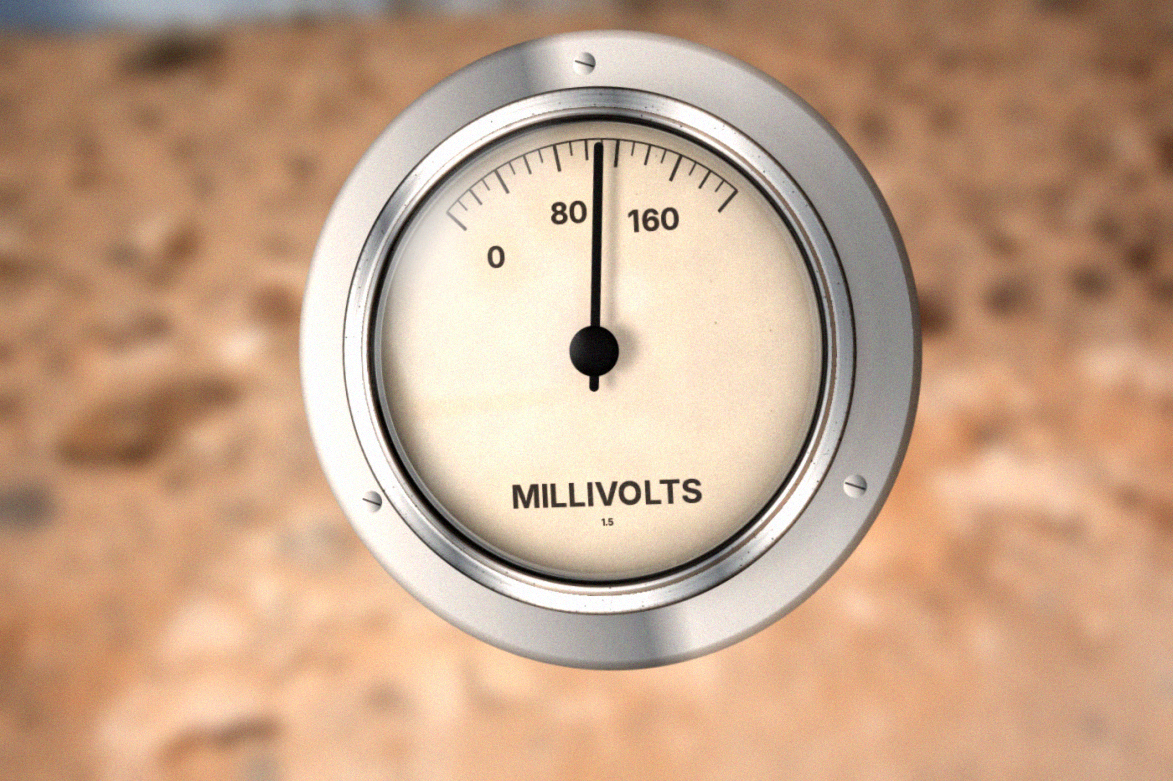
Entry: 110mV
